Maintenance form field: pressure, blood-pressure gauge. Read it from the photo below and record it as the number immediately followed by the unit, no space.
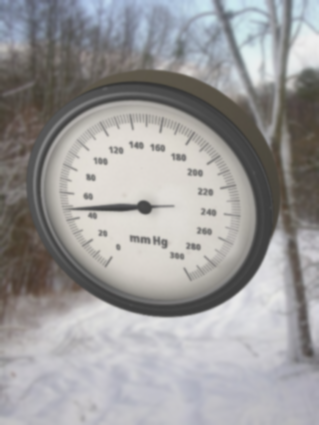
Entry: 50mmHg
